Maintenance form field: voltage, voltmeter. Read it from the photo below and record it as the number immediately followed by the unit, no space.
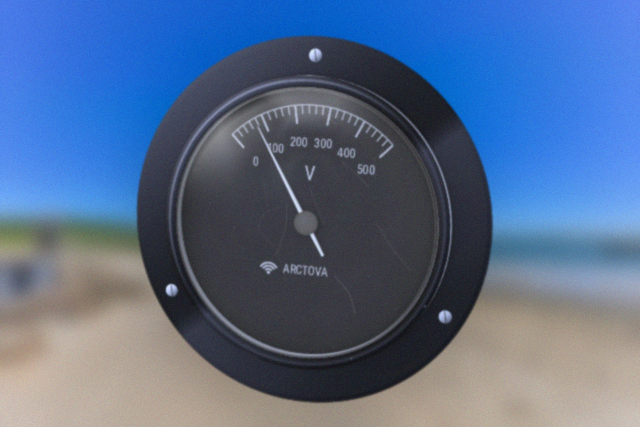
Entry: 80V
